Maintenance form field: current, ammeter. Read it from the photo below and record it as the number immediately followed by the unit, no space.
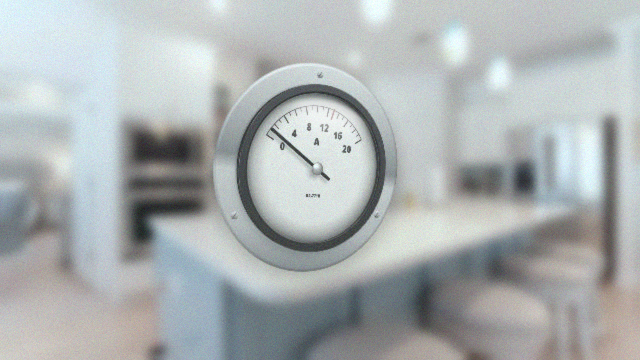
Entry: 1A
